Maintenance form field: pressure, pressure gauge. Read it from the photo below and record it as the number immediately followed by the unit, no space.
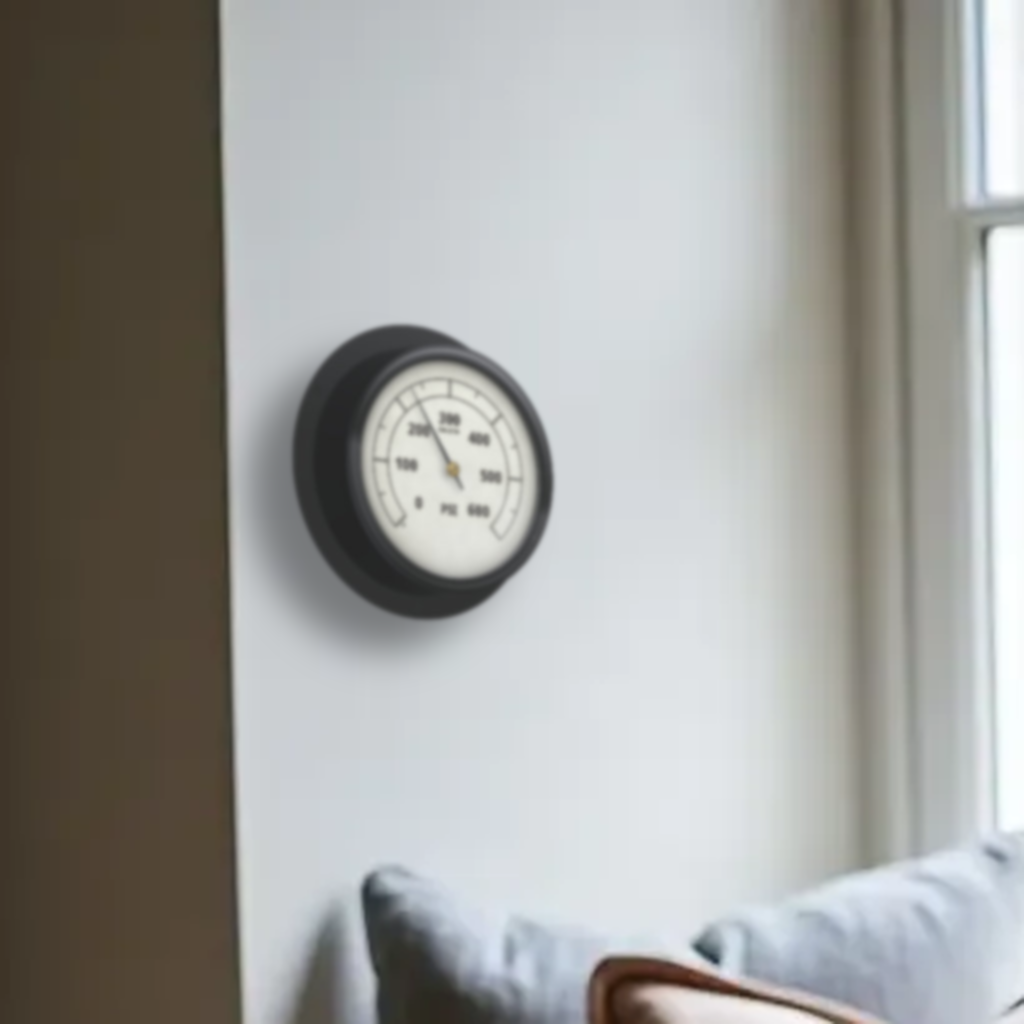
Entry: 225psi
